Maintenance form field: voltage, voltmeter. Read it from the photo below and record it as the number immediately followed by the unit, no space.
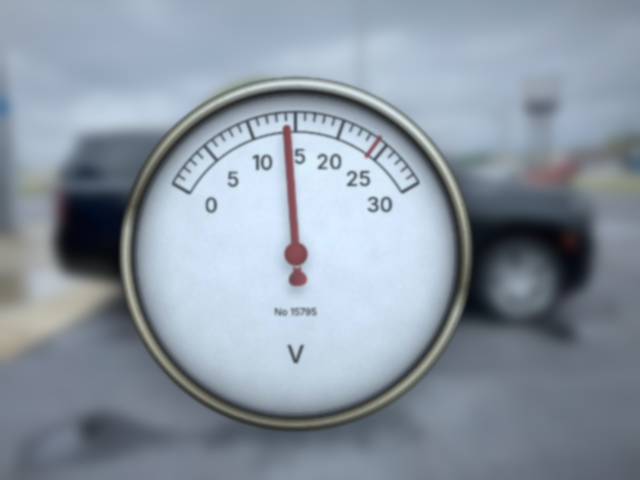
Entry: 14V
